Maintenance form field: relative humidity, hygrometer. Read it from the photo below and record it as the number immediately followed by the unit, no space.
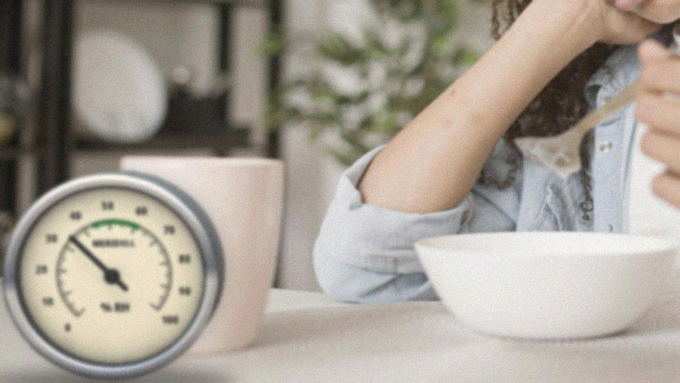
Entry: 35%
